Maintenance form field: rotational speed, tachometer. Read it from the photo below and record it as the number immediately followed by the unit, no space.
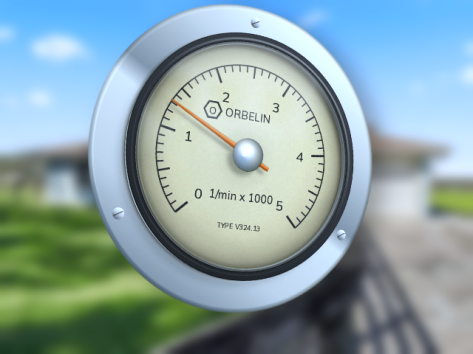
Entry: 1300rpm
